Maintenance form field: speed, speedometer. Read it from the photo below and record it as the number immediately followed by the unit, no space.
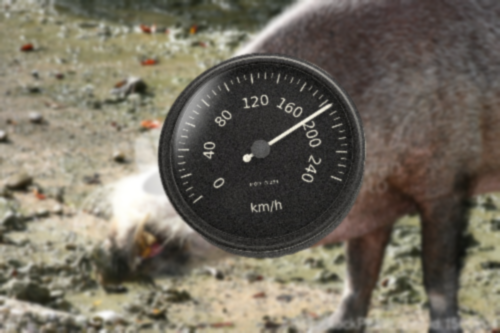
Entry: 185km/h
